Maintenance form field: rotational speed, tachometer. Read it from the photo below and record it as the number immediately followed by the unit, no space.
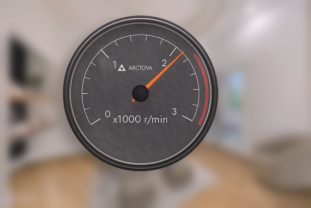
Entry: 2100rpm
